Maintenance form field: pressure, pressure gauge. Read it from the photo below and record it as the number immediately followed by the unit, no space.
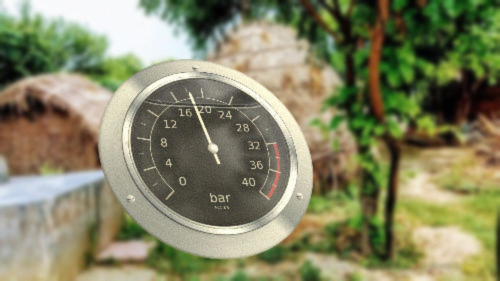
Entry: 18bar
